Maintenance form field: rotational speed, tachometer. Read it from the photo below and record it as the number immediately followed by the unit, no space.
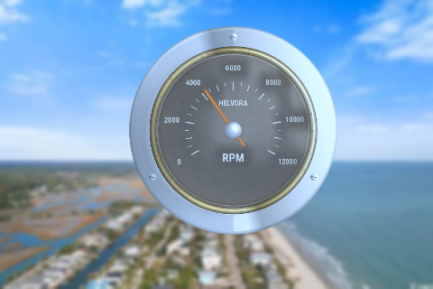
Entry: 4250rpm
